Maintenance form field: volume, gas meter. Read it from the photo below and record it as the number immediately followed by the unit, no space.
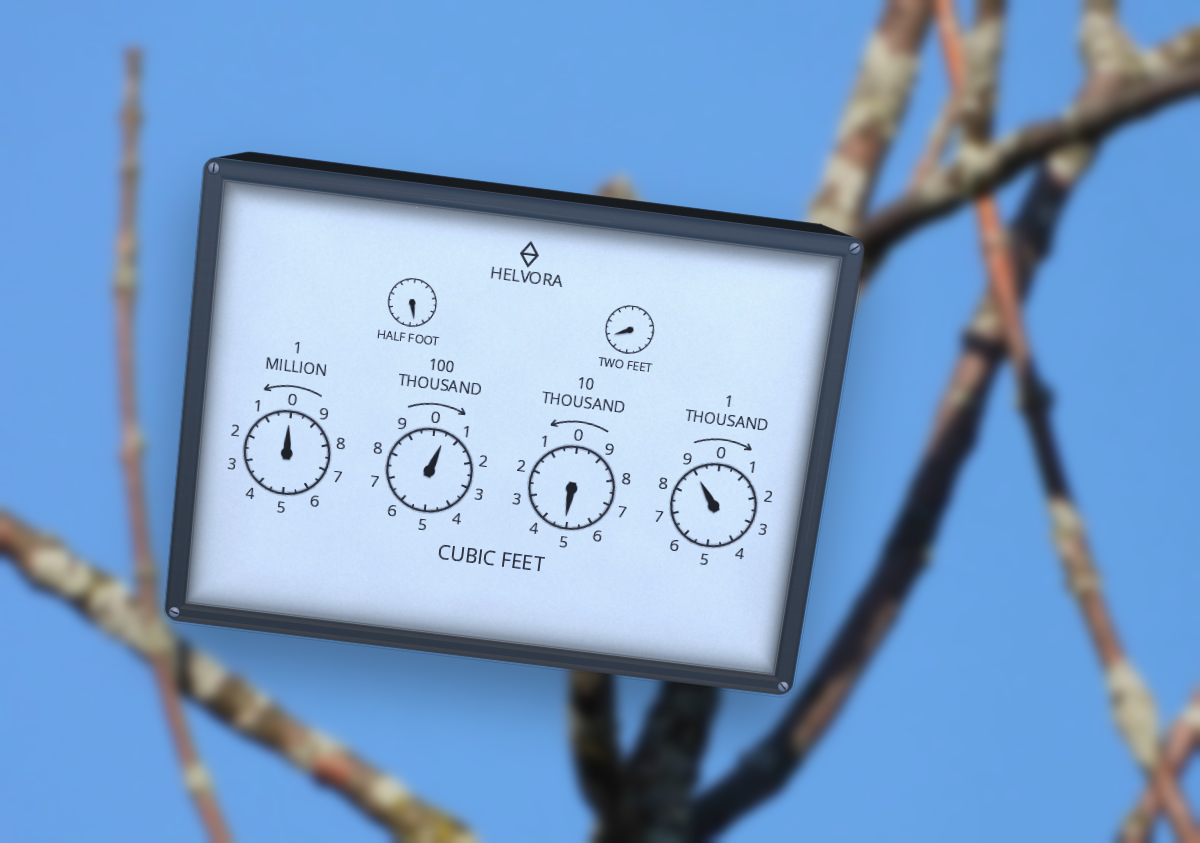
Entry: 4900ft³
